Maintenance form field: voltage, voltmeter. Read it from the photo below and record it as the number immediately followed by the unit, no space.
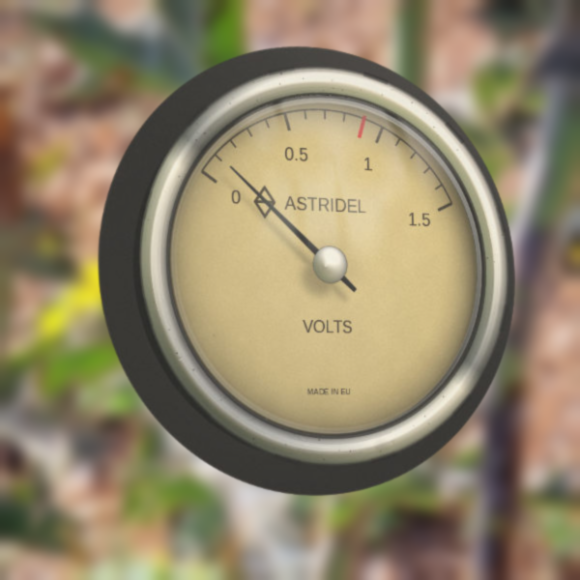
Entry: 0.1V
